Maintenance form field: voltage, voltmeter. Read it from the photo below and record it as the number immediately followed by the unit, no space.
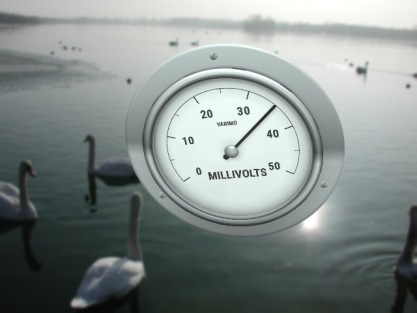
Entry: 35mV
